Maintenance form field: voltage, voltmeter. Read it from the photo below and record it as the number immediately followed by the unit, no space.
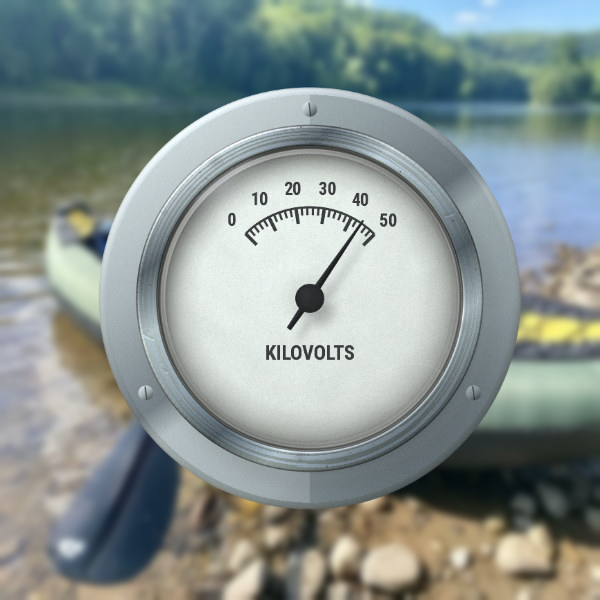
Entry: 44kV
